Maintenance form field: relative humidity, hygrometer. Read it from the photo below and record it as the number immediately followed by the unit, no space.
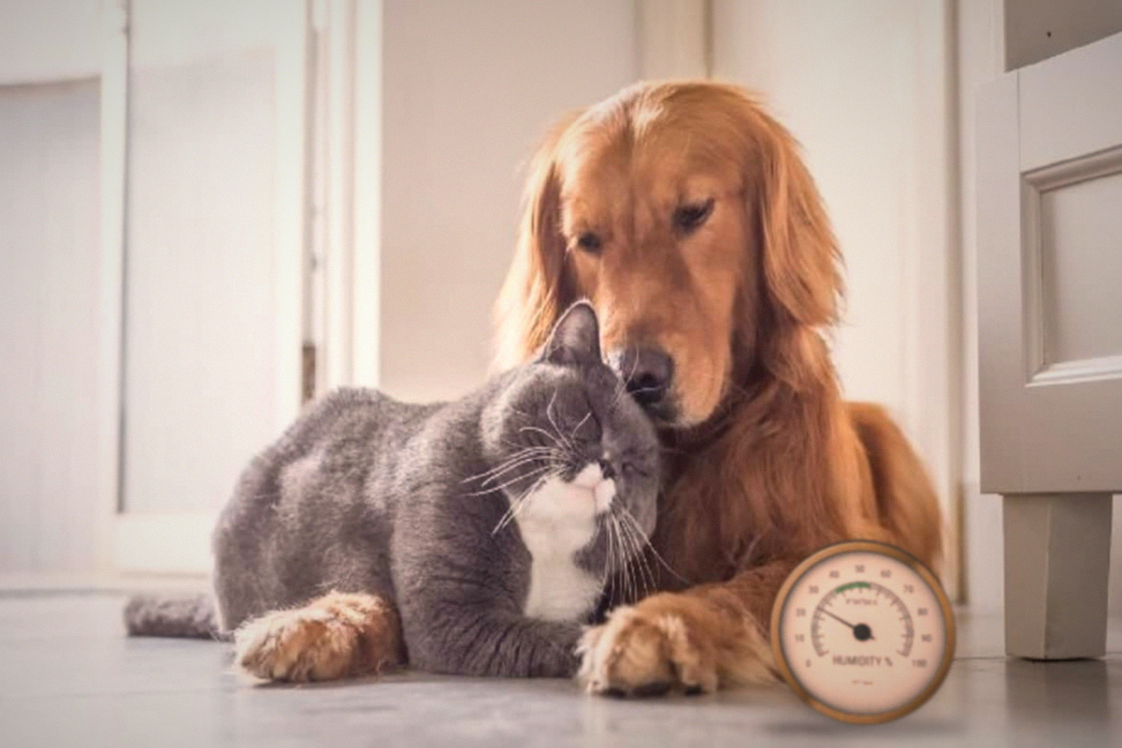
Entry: 25%
